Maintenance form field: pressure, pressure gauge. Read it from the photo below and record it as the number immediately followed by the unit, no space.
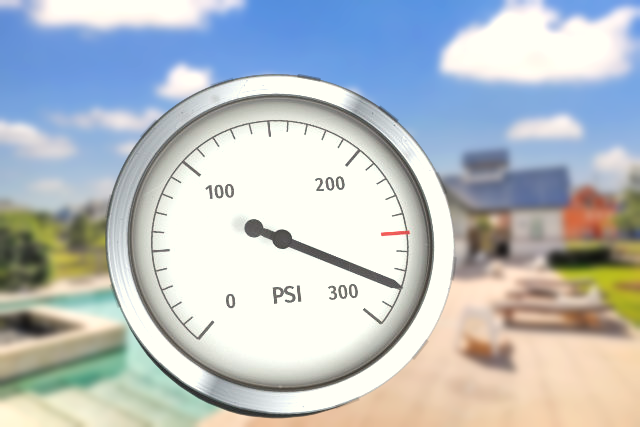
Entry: 280psi
